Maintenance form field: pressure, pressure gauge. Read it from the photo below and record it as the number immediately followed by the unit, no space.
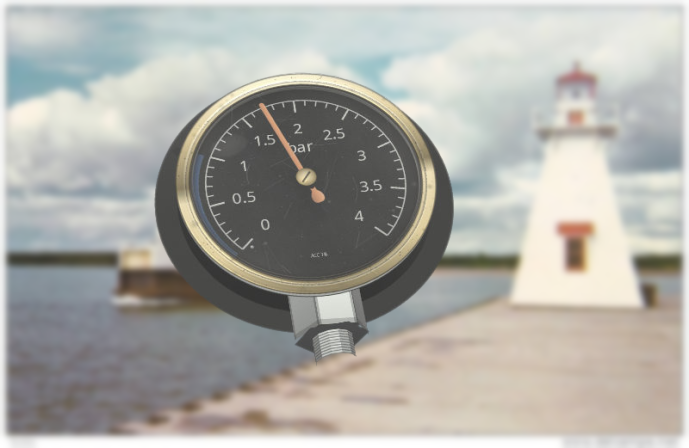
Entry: 1.7bar
